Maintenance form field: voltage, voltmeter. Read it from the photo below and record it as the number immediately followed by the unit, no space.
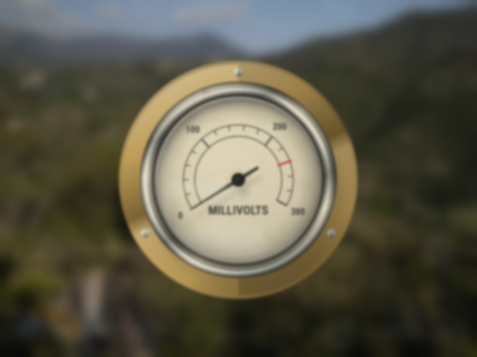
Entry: 0mV
